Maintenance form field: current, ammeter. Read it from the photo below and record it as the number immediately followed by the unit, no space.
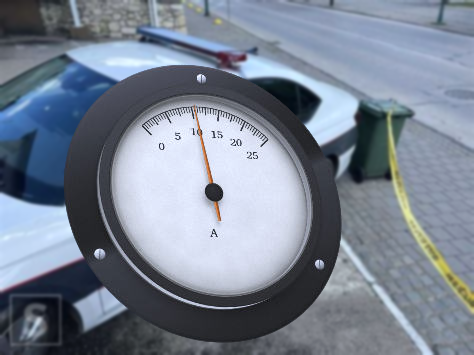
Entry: 10A
